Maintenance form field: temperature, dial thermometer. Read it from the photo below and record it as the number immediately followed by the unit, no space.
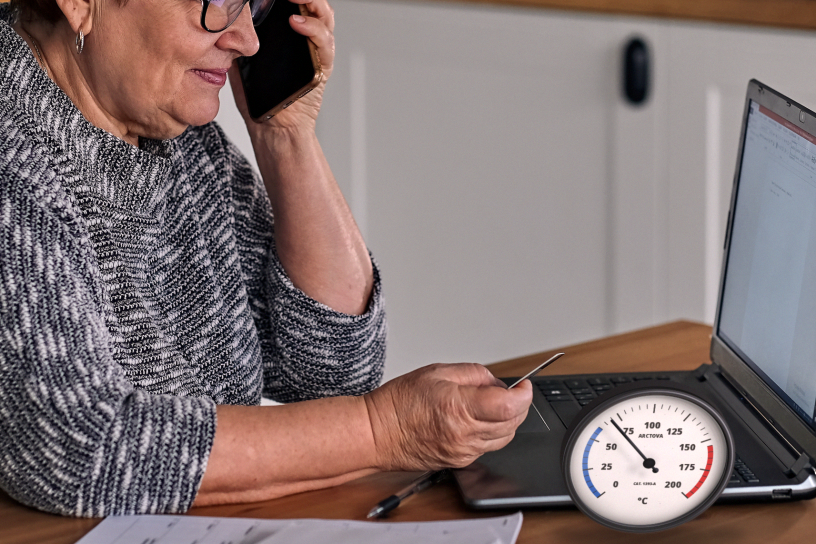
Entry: 70°C
